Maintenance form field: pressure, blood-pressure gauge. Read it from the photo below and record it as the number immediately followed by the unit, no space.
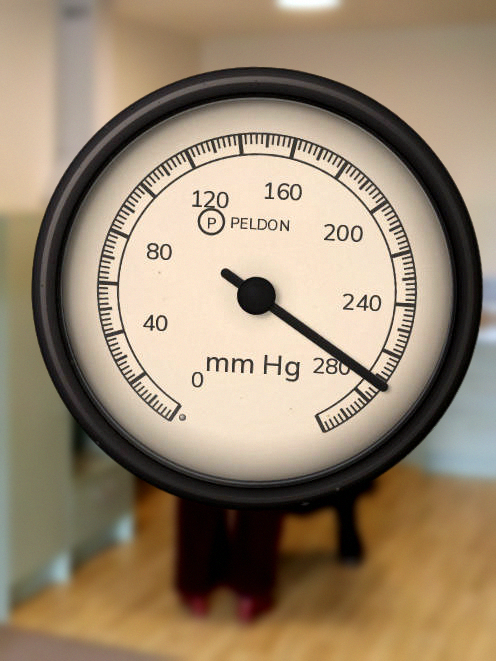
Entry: 272mmHg
